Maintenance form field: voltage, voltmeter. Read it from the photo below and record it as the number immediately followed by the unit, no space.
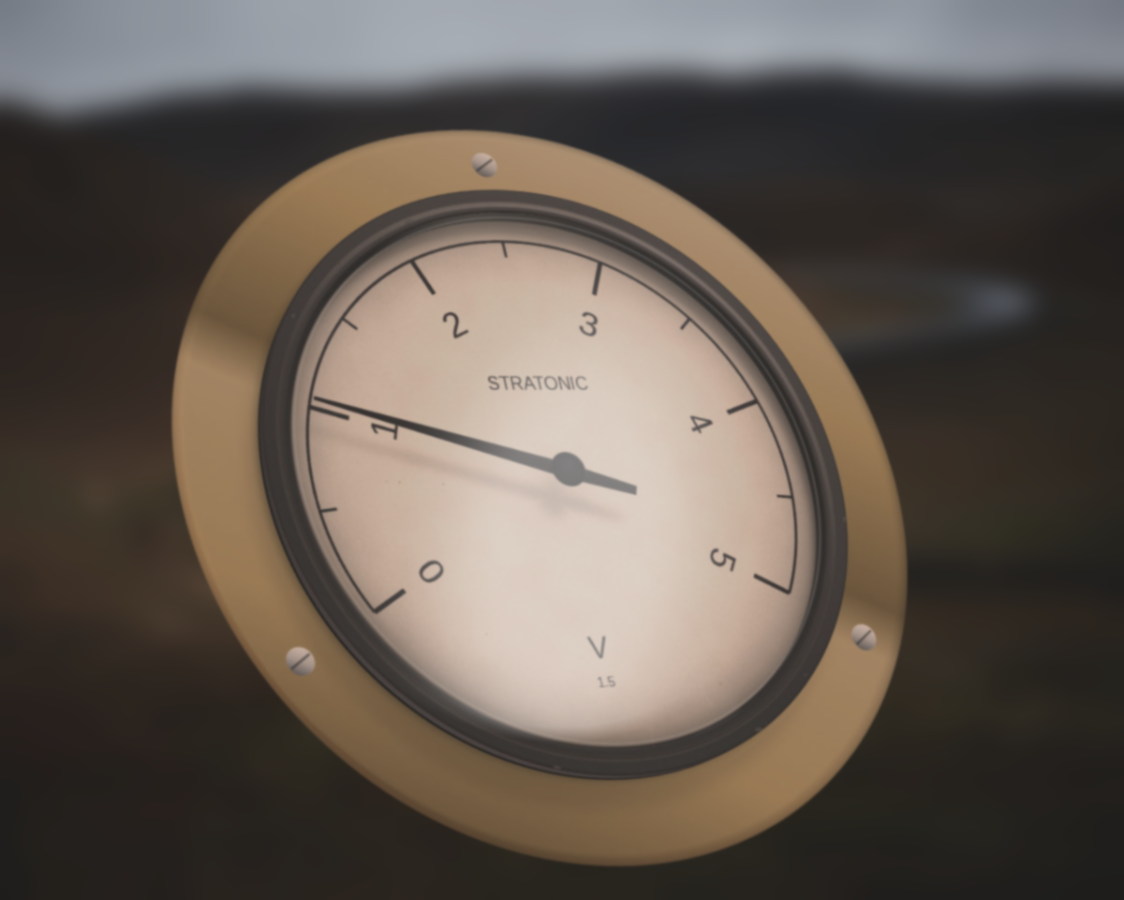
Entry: 1V
